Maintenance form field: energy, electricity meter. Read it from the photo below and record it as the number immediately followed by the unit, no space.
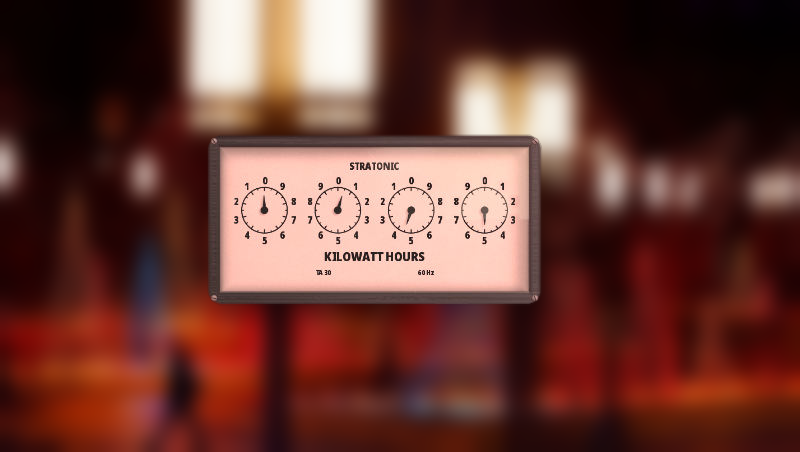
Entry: 45kWh
